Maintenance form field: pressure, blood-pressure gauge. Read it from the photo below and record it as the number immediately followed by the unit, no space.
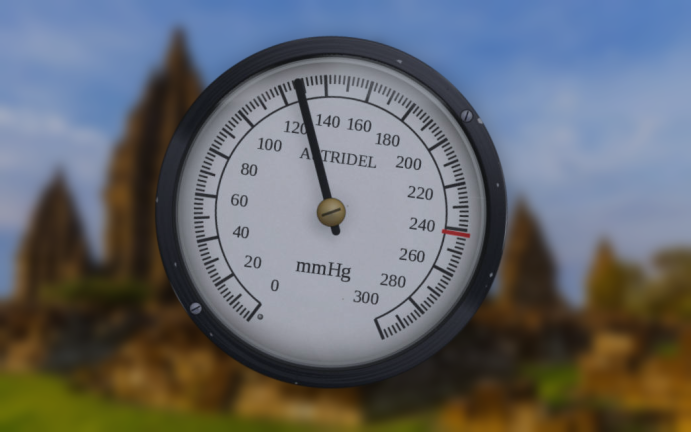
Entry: 128mmHg
